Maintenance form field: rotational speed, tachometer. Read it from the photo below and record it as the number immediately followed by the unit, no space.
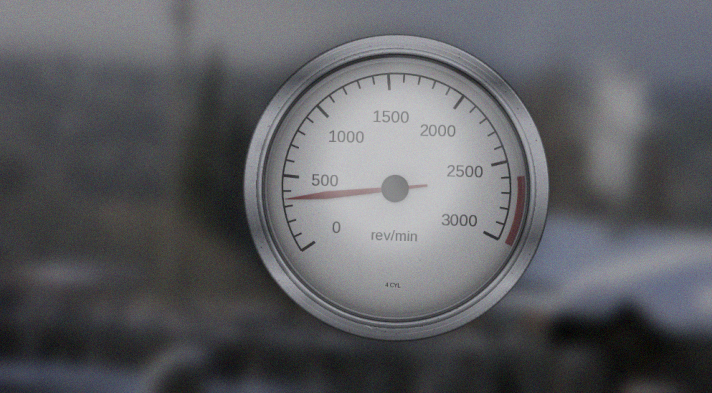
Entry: 350rpm
